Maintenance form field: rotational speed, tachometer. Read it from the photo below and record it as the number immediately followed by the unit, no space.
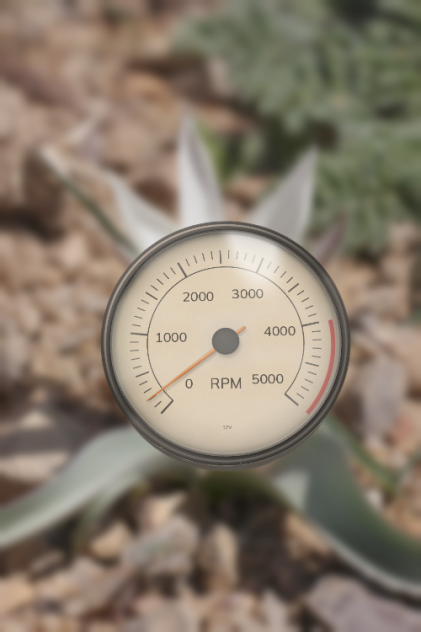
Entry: 200rpm
